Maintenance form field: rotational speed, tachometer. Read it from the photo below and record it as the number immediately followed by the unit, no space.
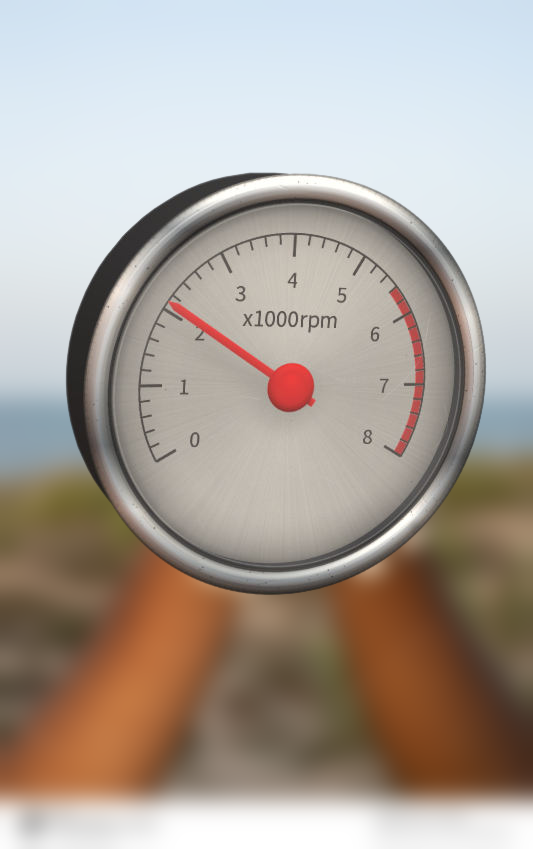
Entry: 2100rpm
